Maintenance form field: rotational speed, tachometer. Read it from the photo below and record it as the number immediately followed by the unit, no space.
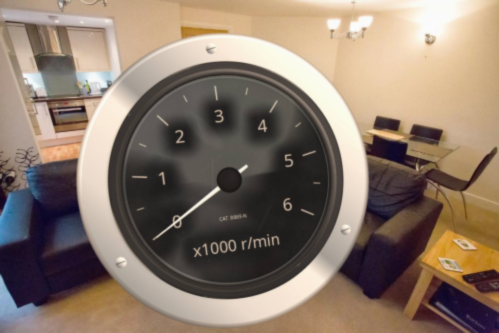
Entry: 0rpm
